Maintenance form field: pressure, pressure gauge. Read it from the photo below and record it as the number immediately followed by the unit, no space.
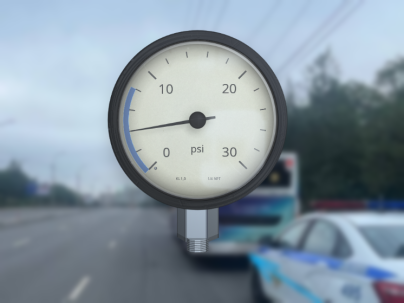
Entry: 4psi
